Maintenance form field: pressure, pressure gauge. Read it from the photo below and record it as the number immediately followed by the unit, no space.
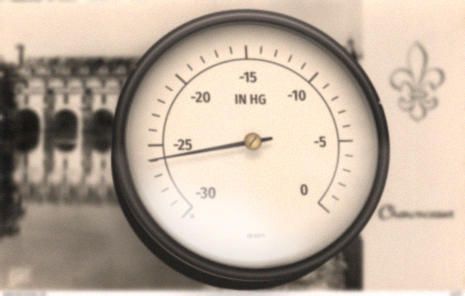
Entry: -26inHg
